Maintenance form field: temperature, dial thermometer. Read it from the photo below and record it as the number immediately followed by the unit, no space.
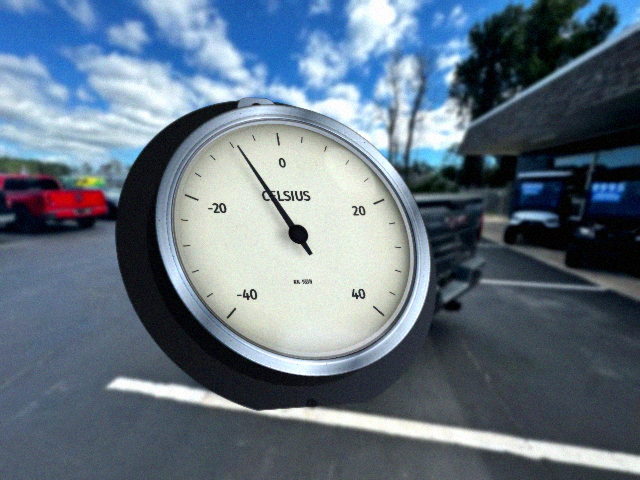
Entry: -8°C
